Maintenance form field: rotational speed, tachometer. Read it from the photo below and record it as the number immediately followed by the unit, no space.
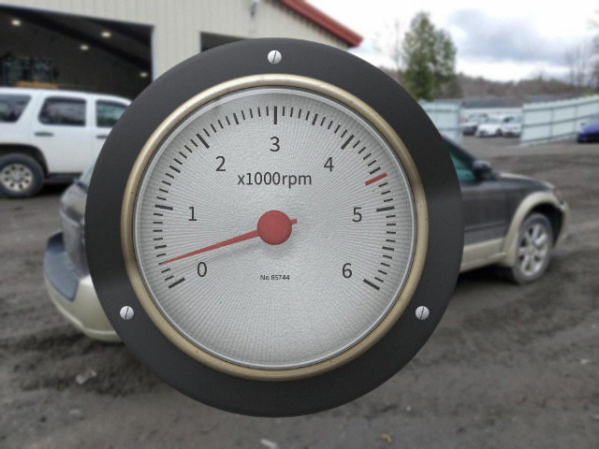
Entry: 300rpm
